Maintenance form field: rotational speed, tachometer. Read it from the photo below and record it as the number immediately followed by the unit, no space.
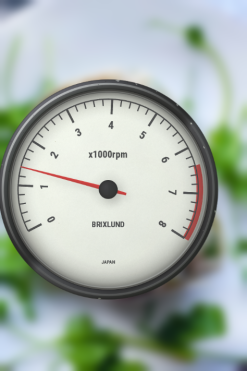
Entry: 1400rpm
